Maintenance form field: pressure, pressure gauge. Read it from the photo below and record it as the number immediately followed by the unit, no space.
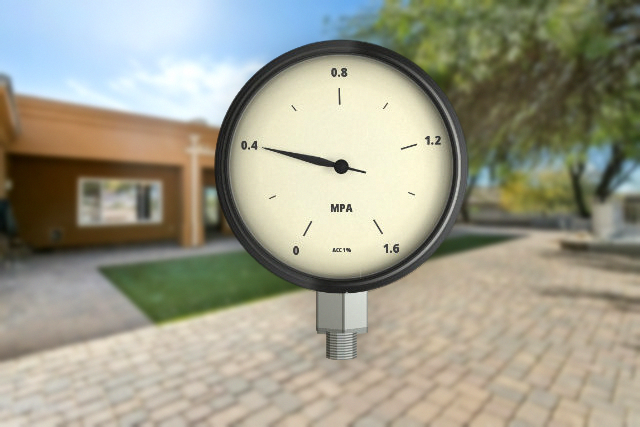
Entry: 0.4MPa
